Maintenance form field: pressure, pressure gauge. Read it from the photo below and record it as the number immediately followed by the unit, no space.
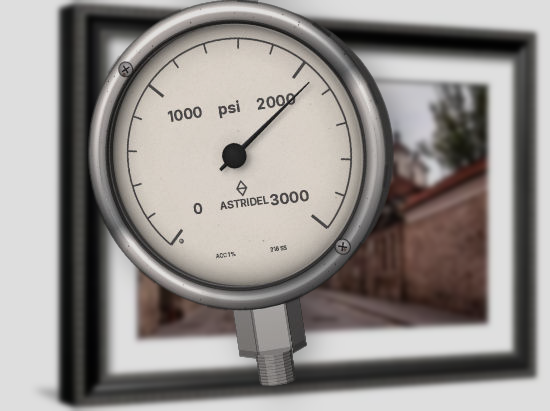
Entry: 2100psi
